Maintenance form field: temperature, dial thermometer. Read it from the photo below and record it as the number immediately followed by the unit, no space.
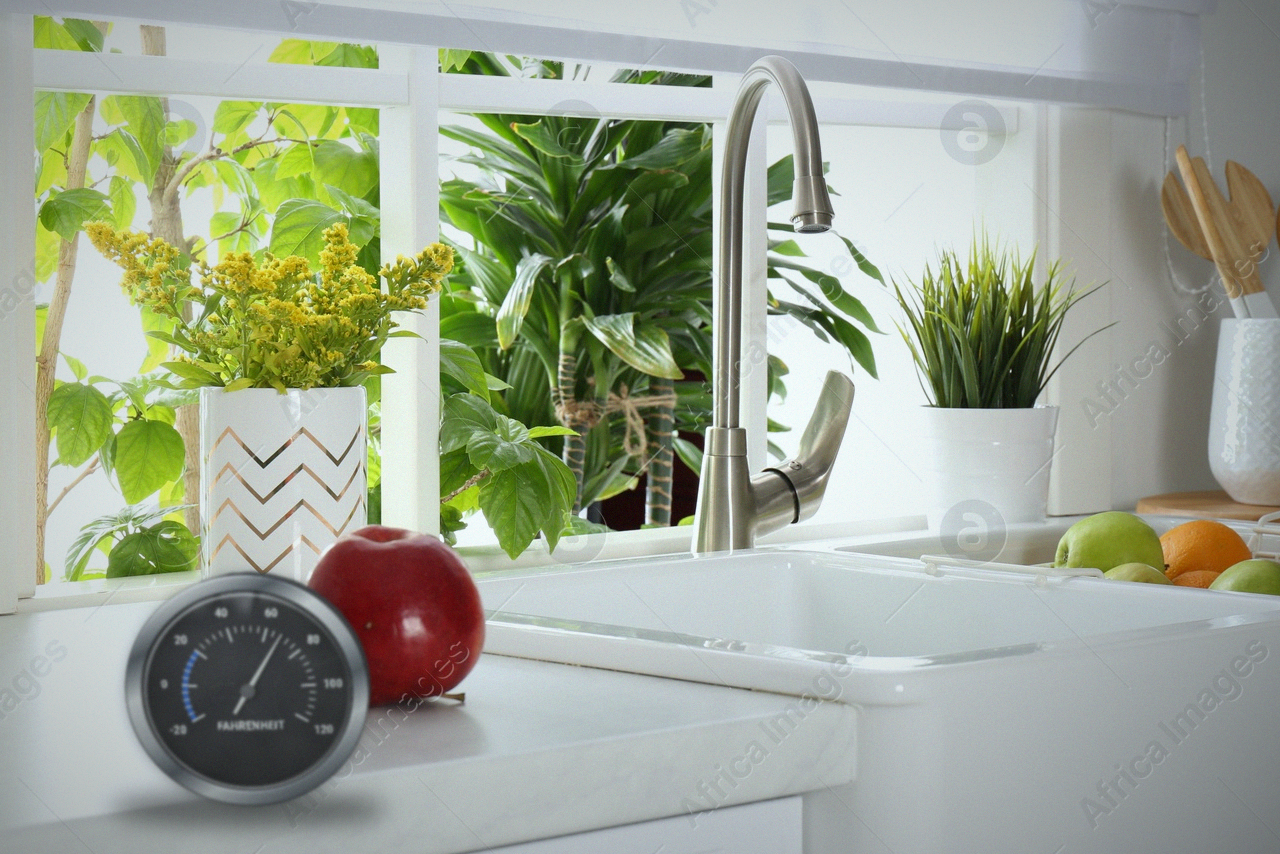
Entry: 68°F
